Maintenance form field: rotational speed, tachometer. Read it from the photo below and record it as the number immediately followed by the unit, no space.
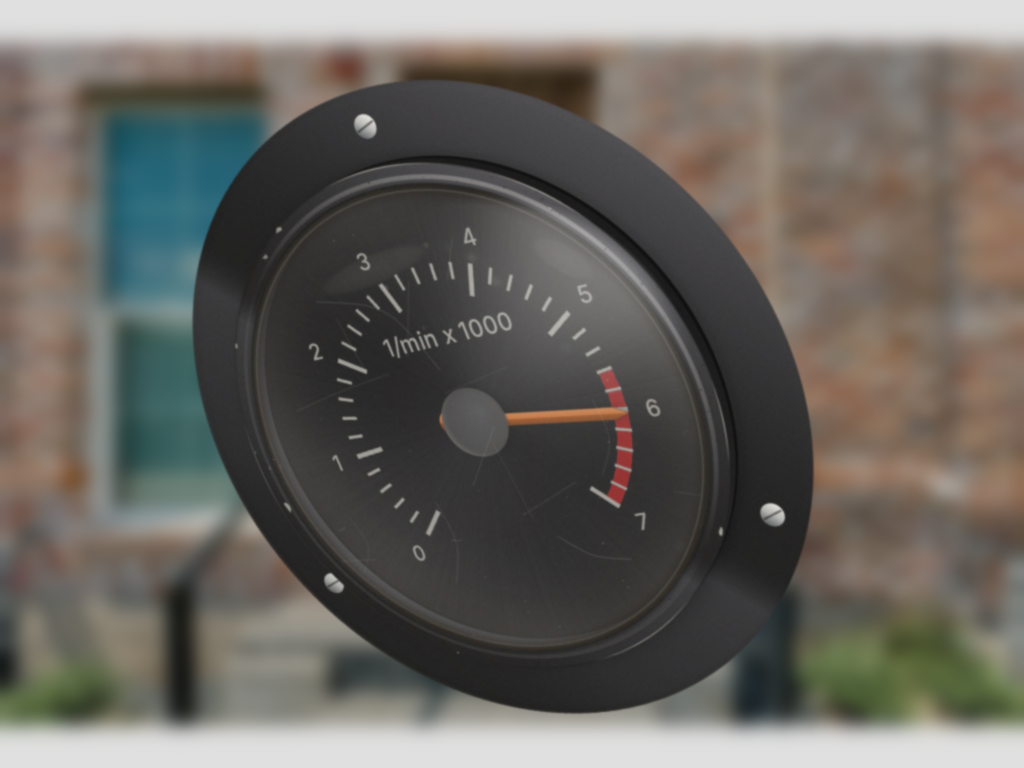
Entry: 6000rpm
